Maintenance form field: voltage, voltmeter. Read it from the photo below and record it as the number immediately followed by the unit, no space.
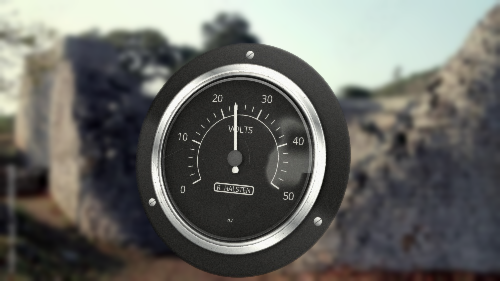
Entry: 24V
